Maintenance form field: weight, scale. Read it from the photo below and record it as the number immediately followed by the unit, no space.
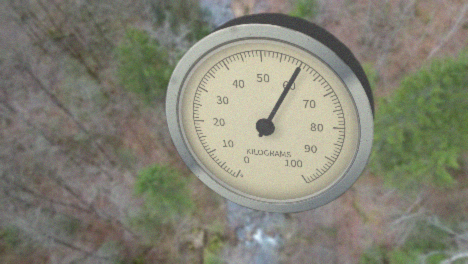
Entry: 60kg
